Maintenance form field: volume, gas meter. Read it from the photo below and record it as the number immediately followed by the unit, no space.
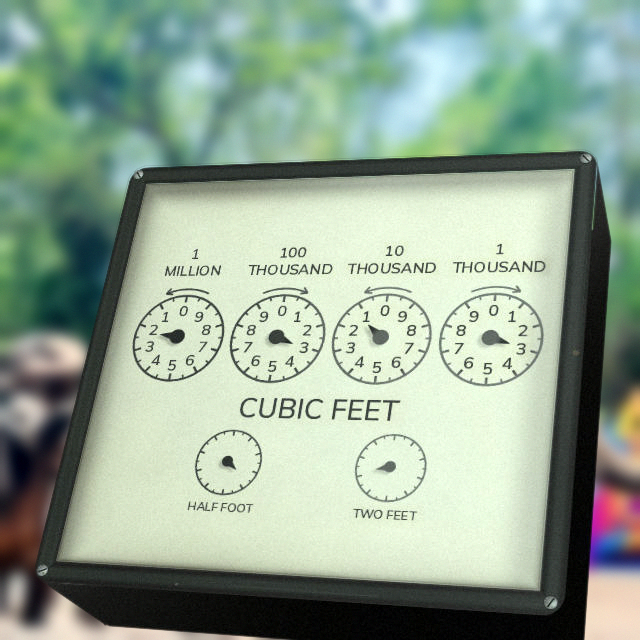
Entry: 231300ft³
